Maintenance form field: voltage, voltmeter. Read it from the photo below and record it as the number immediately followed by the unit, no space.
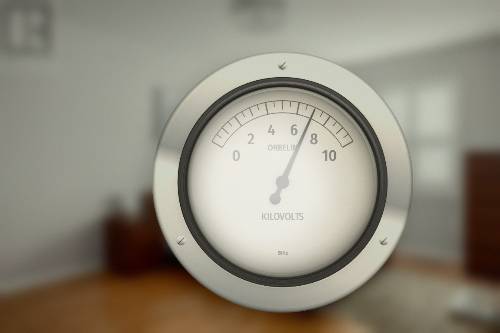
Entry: 7kV
